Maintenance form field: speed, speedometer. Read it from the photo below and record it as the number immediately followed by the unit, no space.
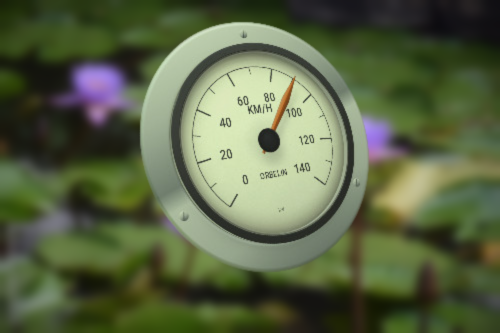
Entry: 90km/h
